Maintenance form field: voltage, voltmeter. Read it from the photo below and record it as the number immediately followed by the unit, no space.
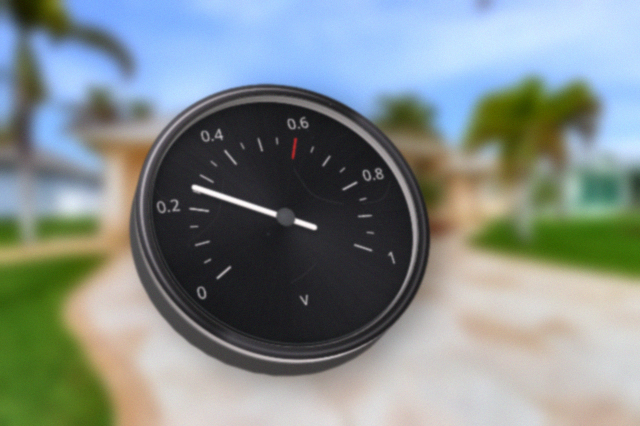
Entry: 0.25V
